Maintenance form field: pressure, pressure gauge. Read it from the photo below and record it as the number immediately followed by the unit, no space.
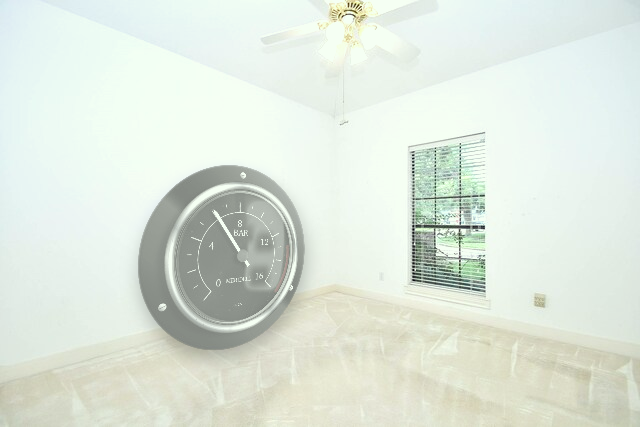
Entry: 6bar
